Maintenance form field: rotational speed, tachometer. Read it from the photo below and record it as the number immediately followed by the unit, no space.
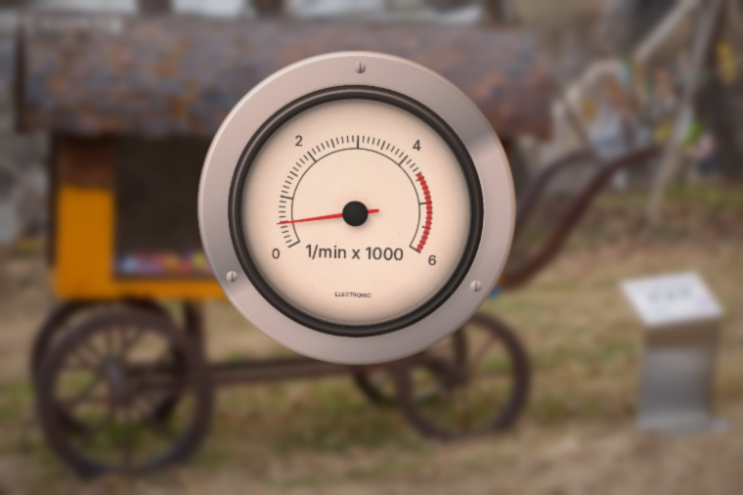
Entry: 500rpm
